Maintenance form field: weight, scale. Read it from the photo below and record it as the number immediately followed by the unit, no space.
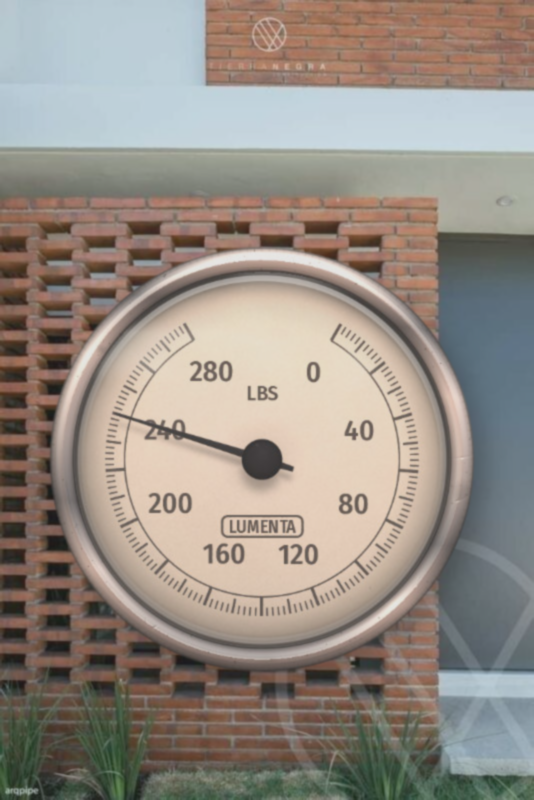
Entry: 240lb
